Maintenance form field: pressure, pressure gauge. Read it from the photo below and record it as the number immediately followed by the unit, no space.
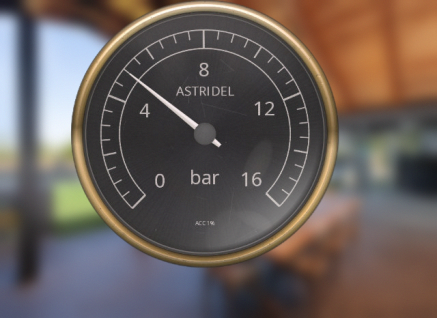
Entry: 5bar
